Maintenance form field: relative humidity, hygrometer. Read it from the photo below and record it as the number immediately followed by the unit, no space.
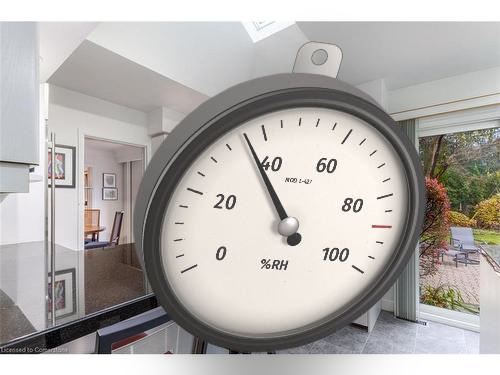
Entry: 36%
